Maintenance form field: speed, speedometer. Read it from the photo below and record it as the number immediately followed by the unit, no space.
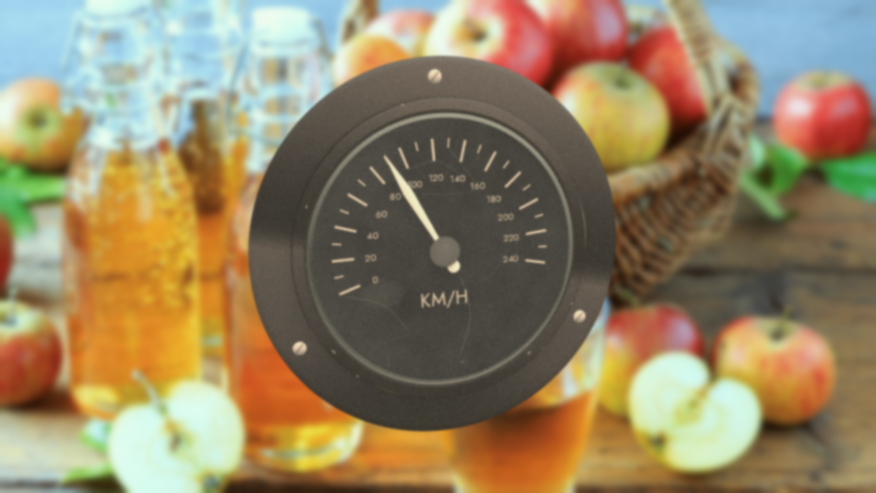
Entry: 90km/h
